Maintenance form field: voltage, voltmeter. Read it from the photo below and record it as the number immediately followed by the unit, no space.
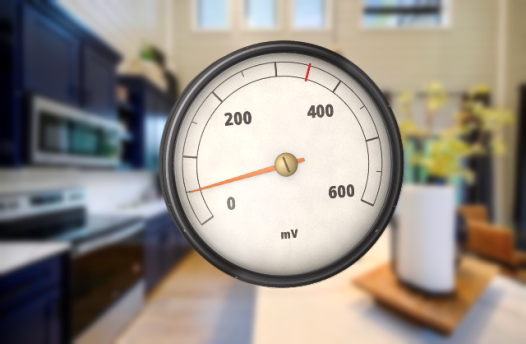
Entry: 50mV
